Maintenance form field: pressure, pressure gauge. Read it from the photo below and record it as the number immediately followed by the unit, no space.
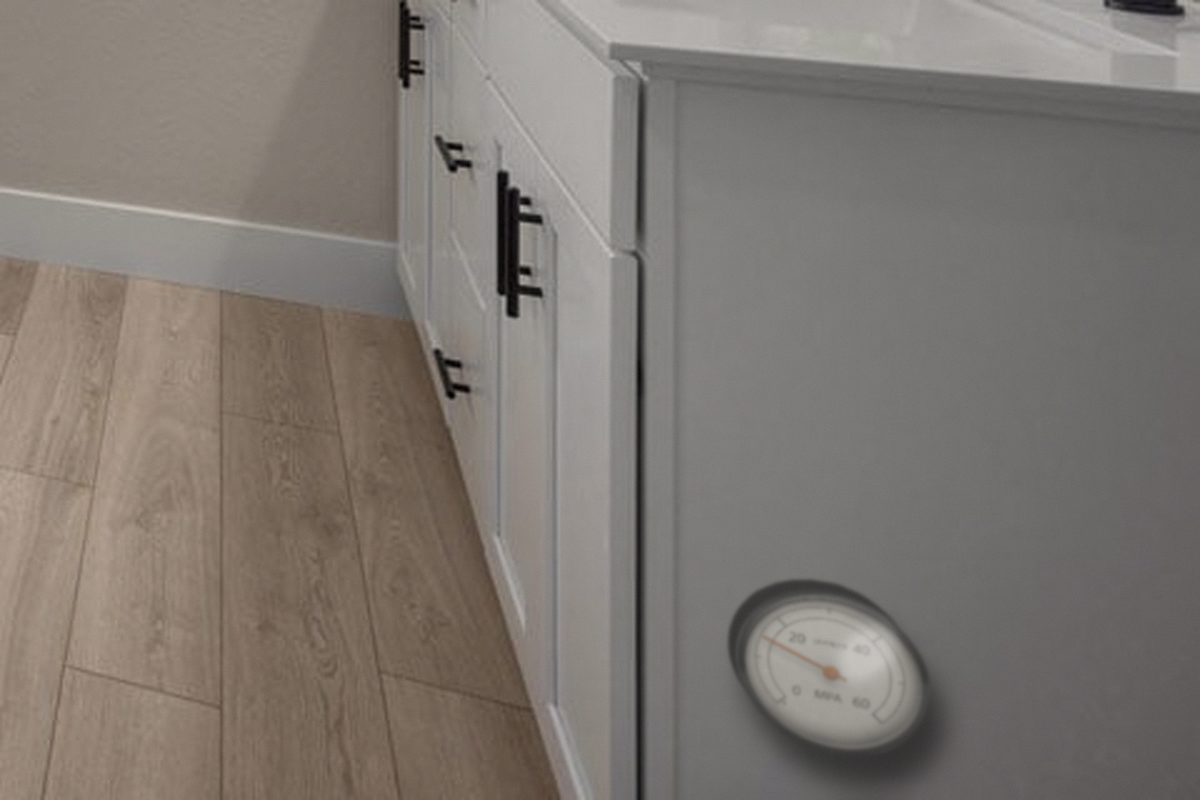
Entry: 15MPa
